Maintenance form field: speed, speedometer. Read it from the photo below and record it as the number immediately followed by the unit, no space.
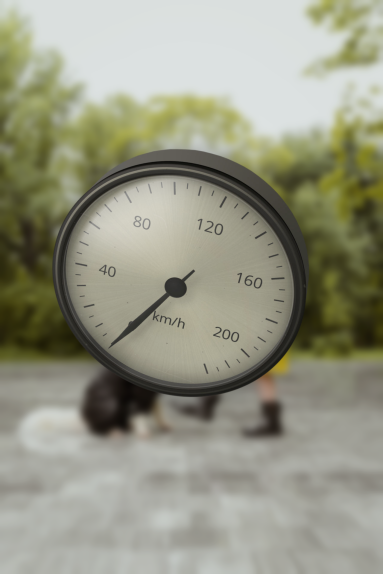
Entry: 0km/h
